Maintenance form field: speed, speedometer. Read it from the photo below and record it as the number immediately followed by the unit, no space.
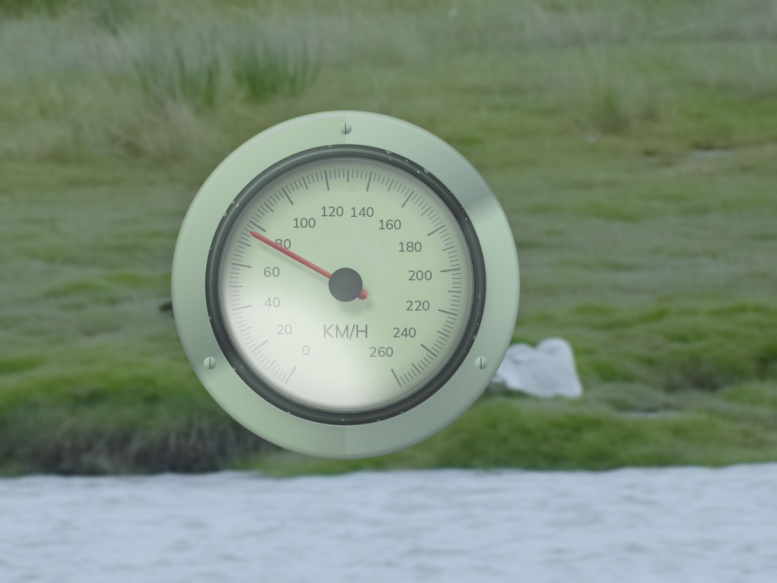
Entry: 76km/h
